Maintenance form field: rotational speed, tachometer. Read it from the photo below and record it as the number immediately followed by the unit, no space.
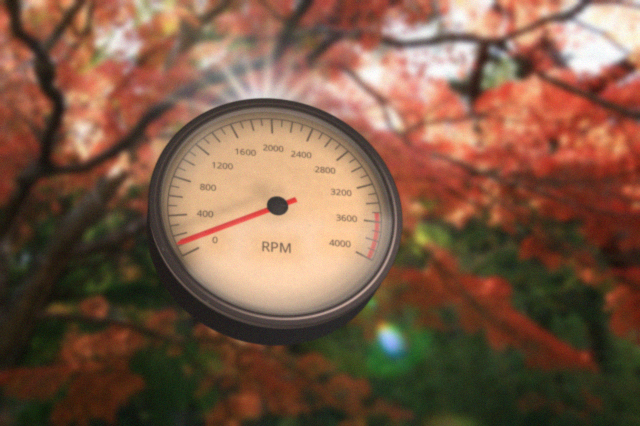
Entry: 100rpm
